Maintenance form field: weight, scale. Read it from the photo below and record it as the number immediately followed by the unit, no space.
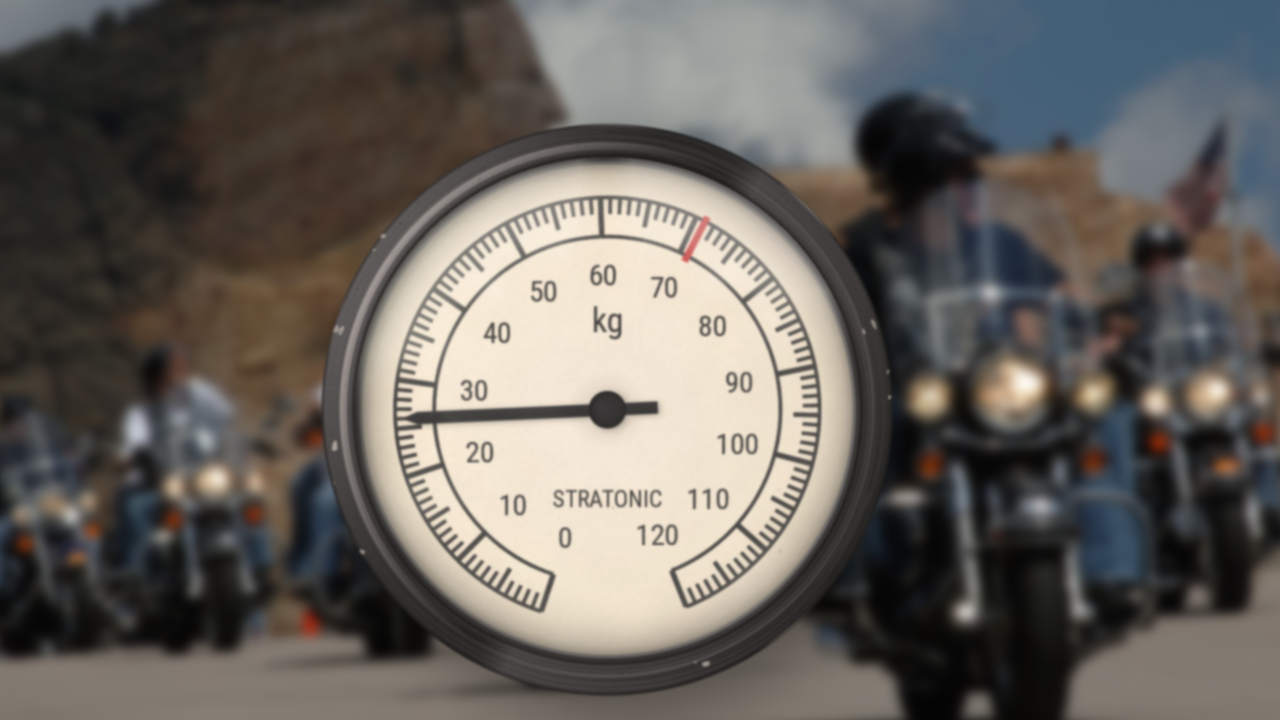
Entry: 26kg
